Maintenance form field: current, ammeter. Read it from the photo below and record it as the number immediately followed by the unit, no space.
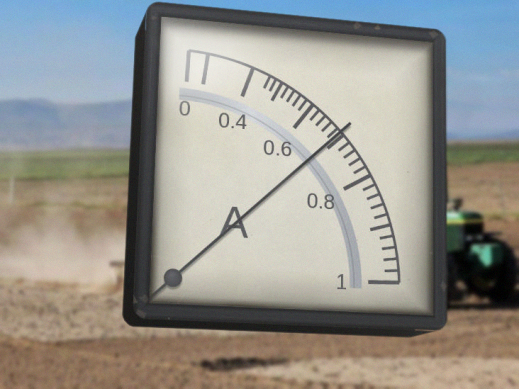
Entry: 0.69A
